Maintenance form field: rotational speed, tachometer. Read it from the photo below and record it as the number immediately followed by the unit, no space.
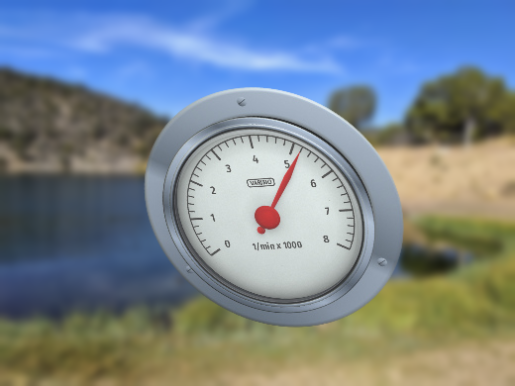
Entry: 5200rpm
